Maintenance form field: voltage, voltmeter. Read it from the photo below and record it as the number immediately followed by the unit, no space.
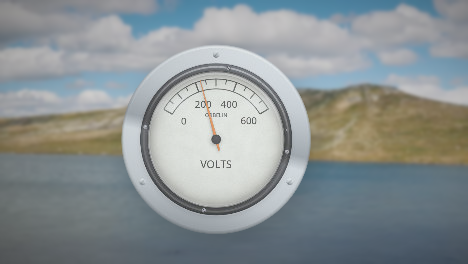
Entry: 225V
